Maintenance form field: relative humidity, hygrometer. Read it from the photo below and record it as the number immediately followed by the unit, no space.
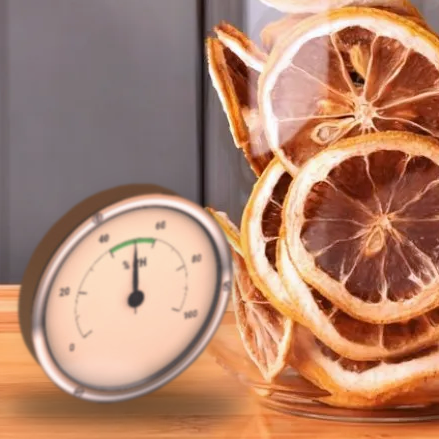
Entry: 50%
